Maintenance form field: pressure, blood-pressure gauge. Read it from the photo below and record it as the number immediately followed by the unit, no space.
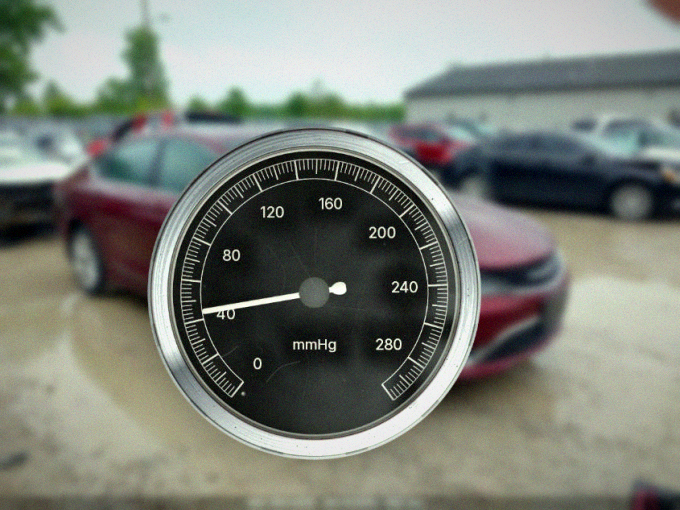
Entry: 44mmHg
